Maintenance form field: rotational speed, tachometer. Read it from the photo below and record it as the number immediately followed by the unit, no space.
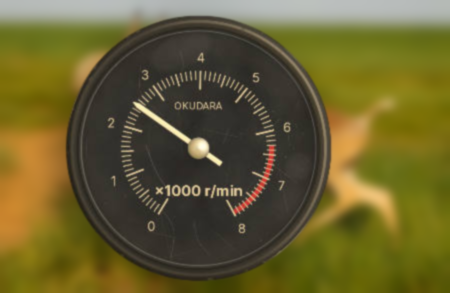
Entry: 2500rpm
